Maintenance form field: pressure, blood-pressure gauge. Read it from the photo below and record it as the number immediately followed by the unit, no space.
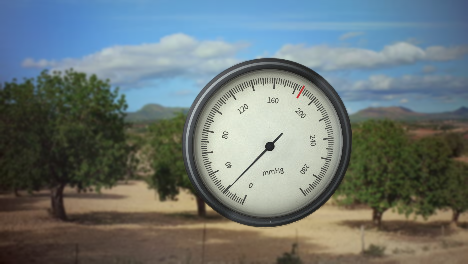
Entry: 20mmHg
